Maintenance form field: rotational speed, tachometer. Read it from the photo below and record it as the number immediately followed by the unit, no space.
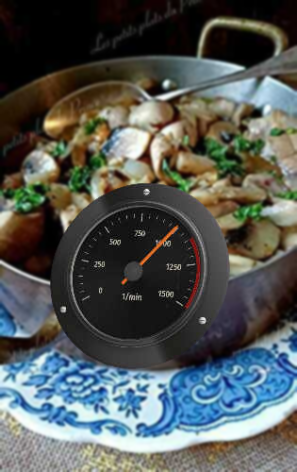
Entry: 1000rpm
